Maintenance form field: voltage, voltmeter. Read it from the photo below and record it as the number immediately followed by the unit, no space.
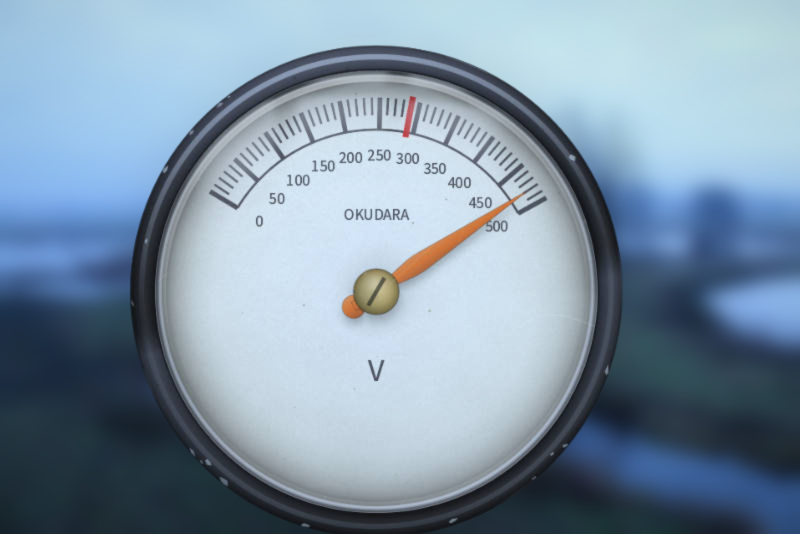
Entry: 480V
